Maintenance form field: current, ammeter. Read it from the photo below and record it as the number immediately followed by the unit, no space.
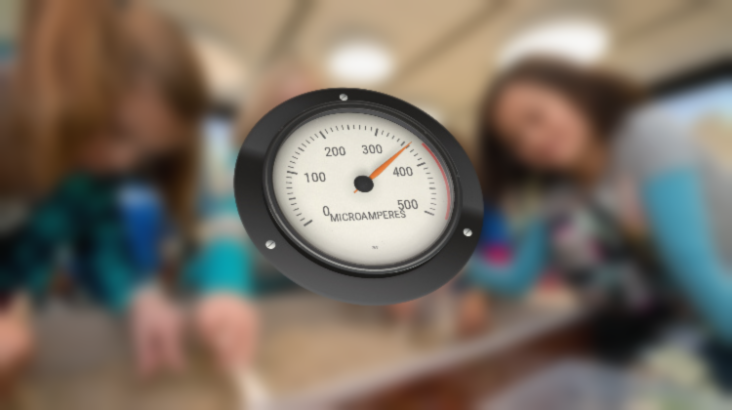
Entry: 360µA
